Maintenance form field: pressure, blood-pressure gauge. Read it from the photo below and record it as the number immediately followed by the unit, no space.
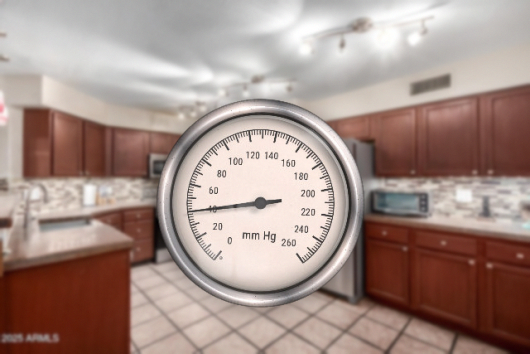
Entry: 40mmHg
